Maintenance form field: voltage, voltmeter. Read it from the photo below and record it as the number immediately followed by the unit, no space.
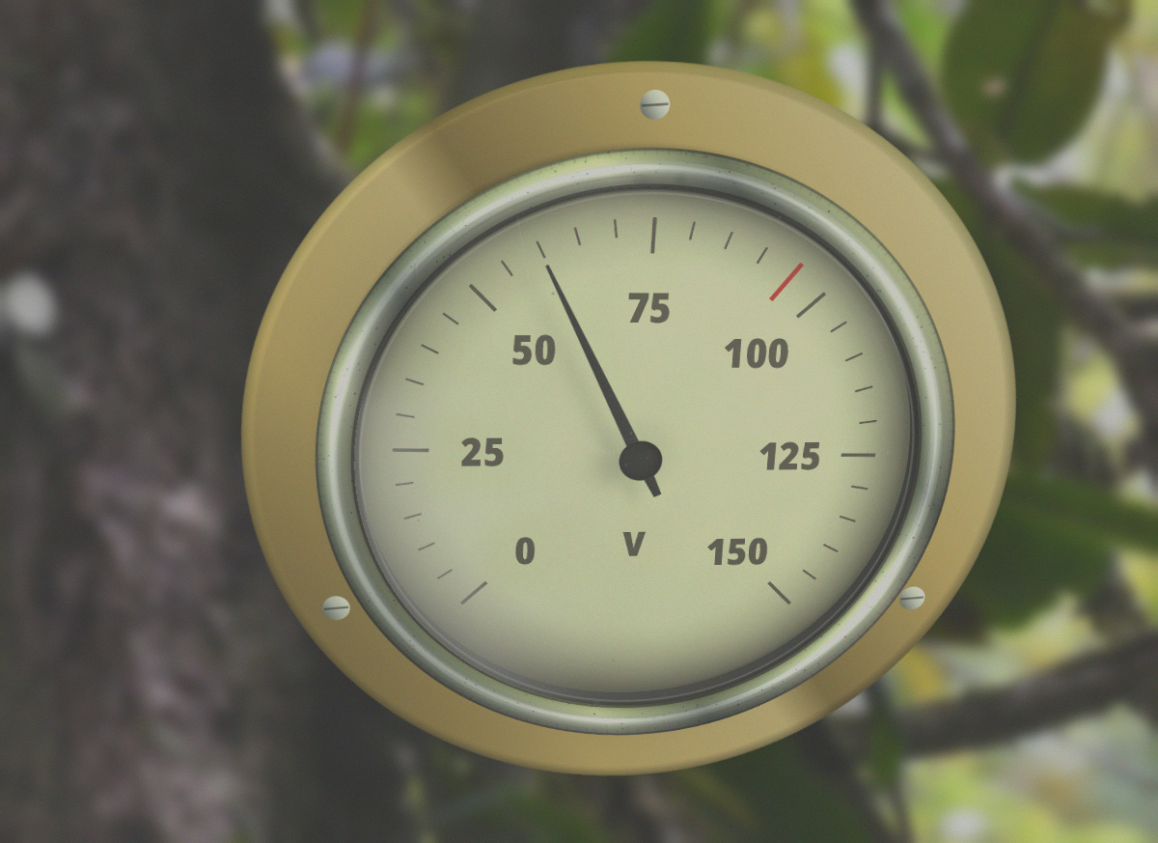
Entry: 60V
